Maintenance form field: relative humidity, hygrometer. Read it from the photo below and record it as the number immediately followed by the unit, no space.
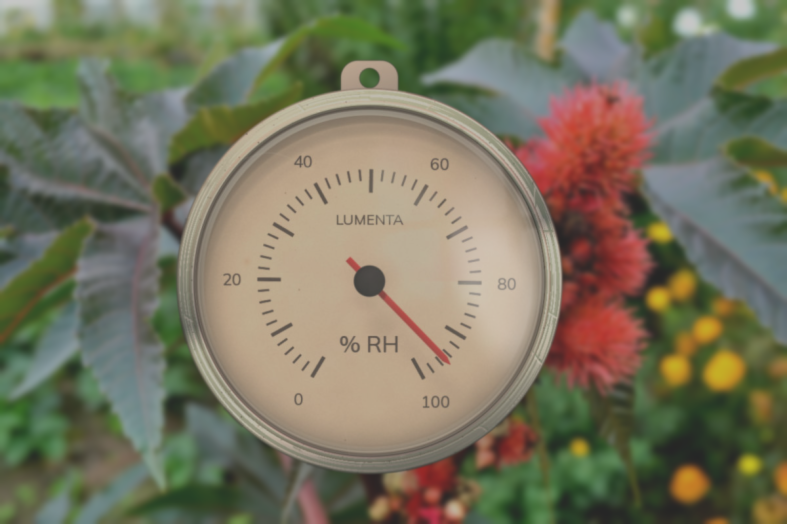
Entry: 95%
